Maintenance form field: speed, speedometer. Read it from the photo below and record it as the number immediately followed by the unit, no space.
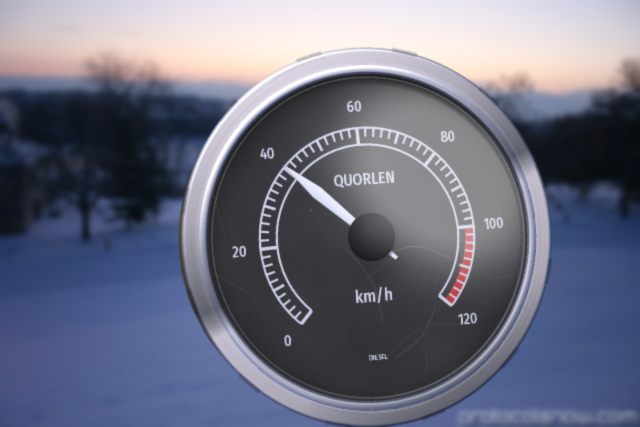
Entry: 40km/h
